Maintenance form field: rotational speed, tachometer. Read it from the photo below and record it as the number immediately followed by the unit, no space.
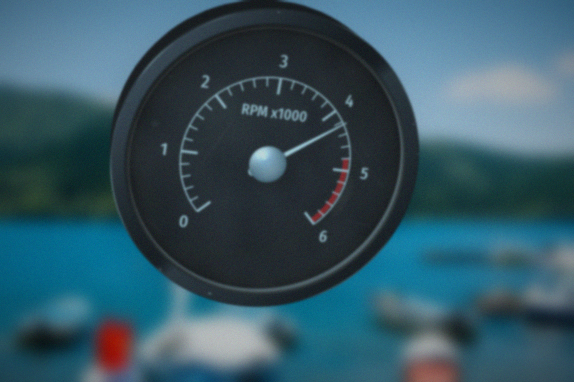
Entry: 4200rpm
